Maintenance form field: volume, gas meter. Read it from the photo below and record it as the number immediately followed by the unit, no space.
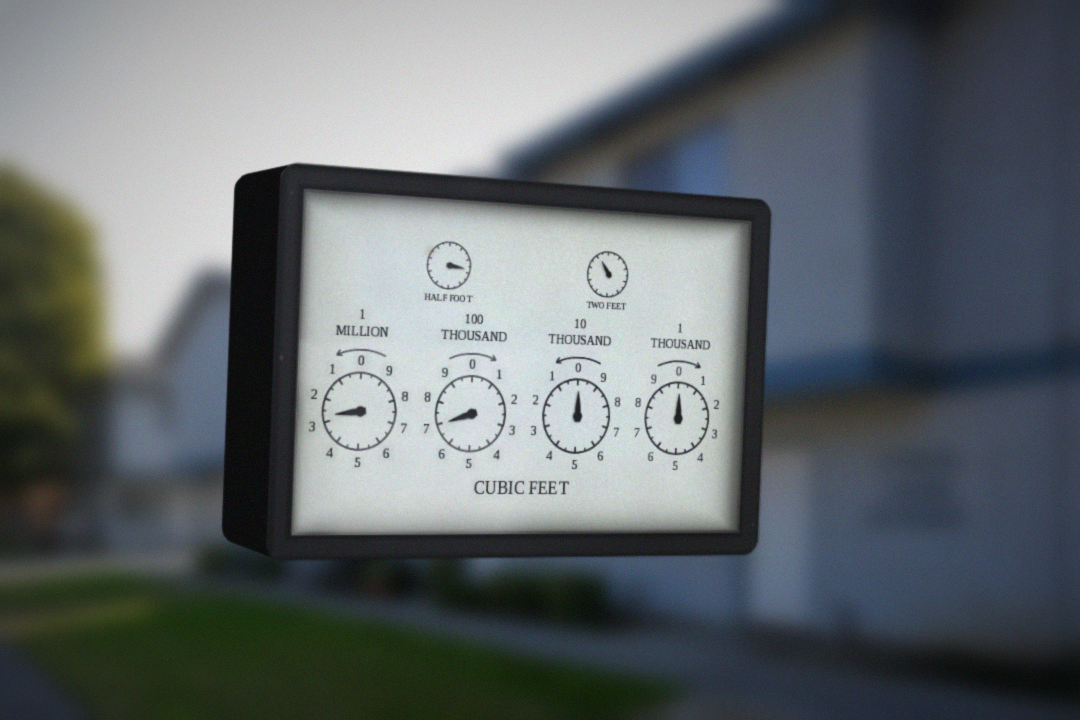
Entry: 270000ft³
